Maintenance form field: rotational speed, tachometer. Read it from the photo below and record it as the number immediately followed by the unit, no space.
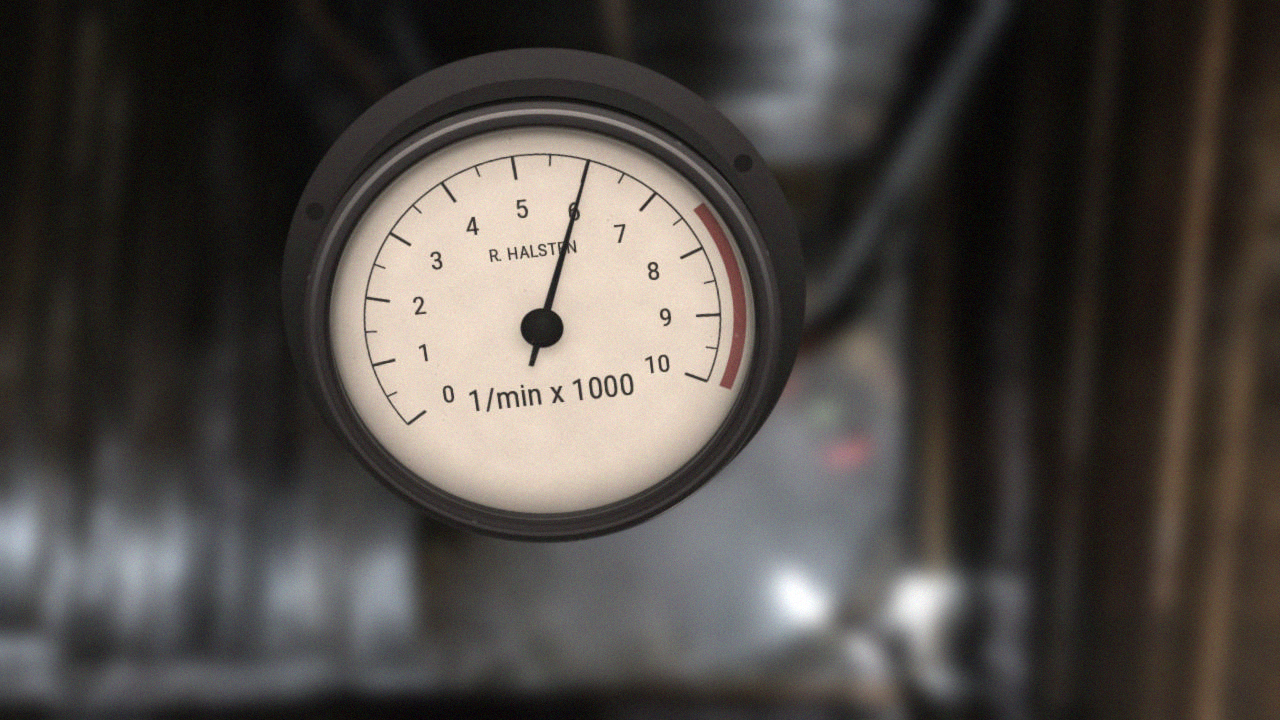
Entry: 6000rpm
